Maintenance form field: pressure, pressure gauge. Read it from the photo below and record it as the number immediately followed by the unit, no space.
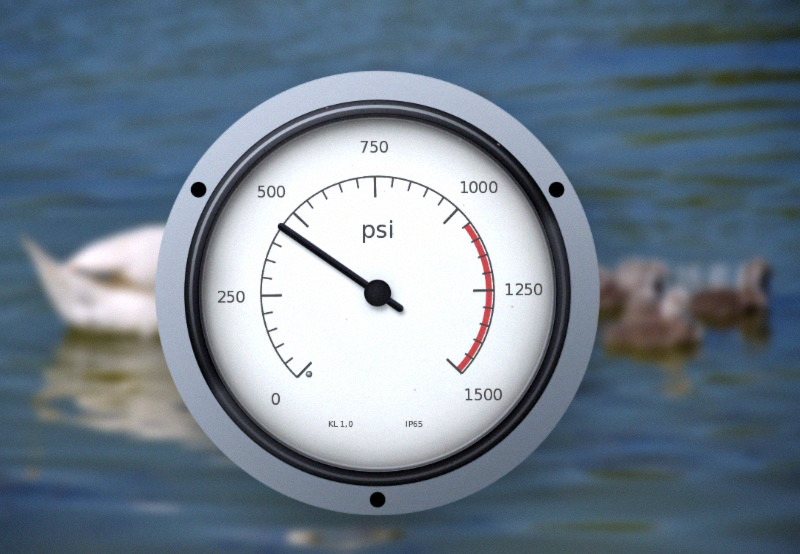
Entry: 450psi
